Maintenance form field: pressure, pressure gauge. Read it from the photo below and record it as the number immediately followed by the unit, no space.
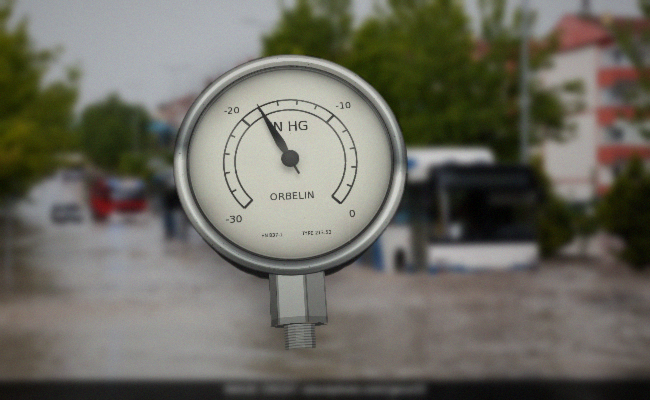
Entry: -18inHg
